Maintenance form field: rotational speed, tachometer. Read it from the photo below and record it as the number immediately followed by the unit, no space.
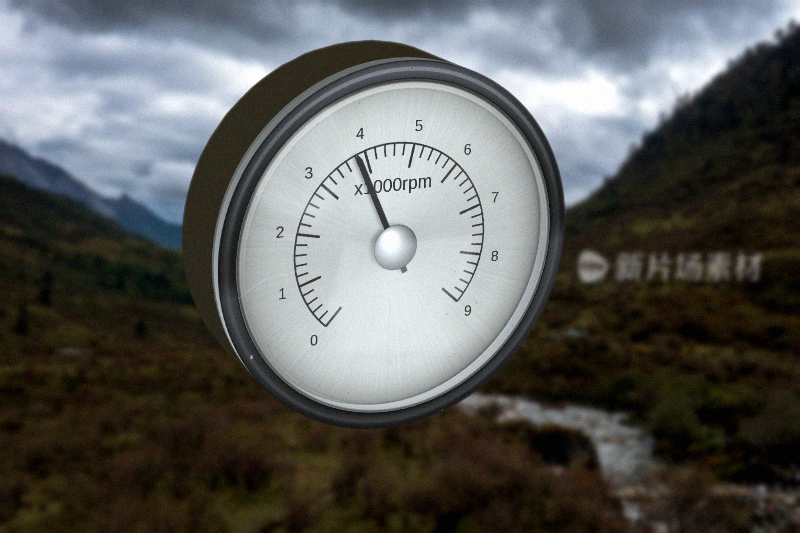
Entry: 3800rpm
